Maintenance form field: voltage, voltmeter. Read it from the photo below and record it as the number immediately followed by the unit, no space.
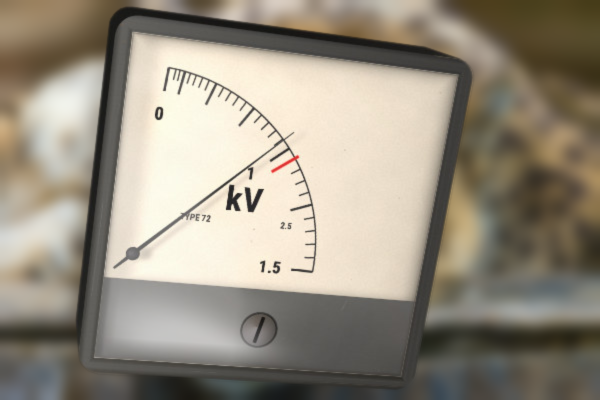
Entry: 0.95kV
